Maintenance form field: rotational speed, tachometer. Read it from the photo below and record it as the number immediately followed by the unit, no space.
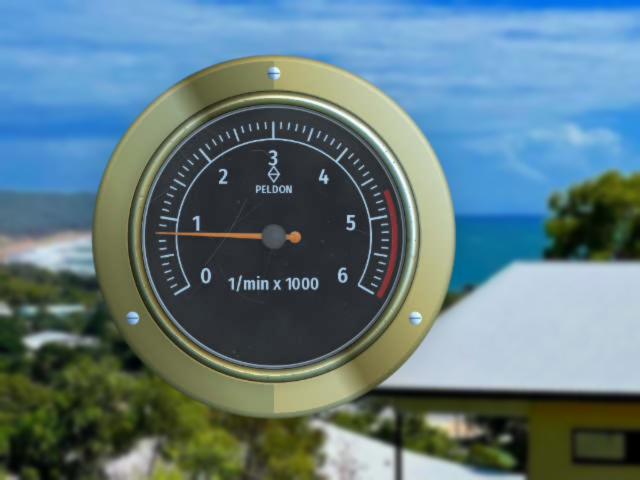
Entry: 800rpm
